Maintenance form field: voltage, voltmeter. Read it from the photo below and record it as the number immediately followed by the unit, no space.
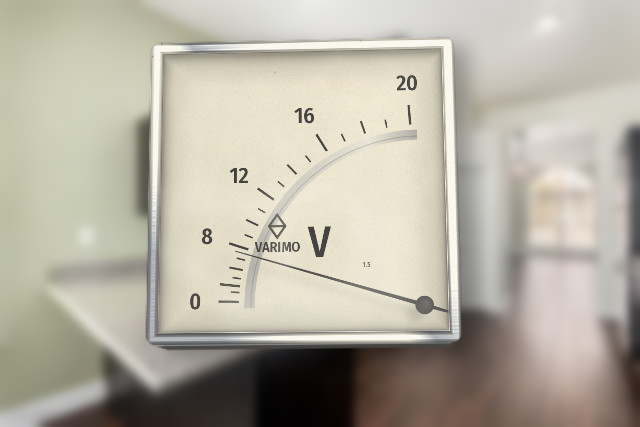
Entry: 7.5V
